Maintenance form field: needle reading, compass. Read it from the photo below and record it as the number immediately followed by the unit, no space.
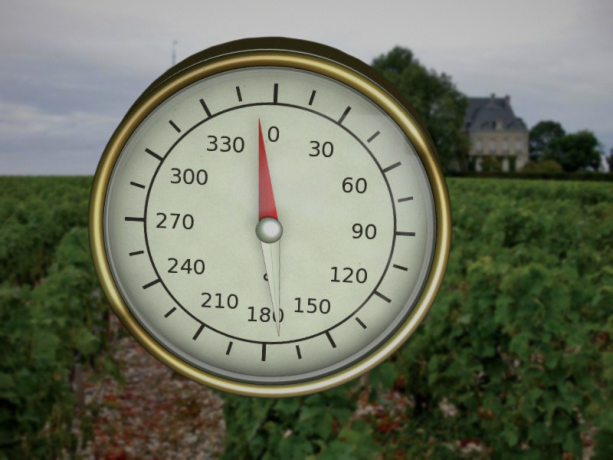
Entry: 352.5°
